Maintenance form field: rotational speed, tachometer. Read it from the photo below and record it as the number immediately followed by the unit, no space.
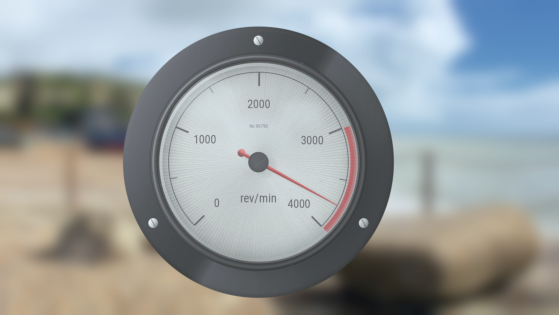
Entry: 3750rpm
